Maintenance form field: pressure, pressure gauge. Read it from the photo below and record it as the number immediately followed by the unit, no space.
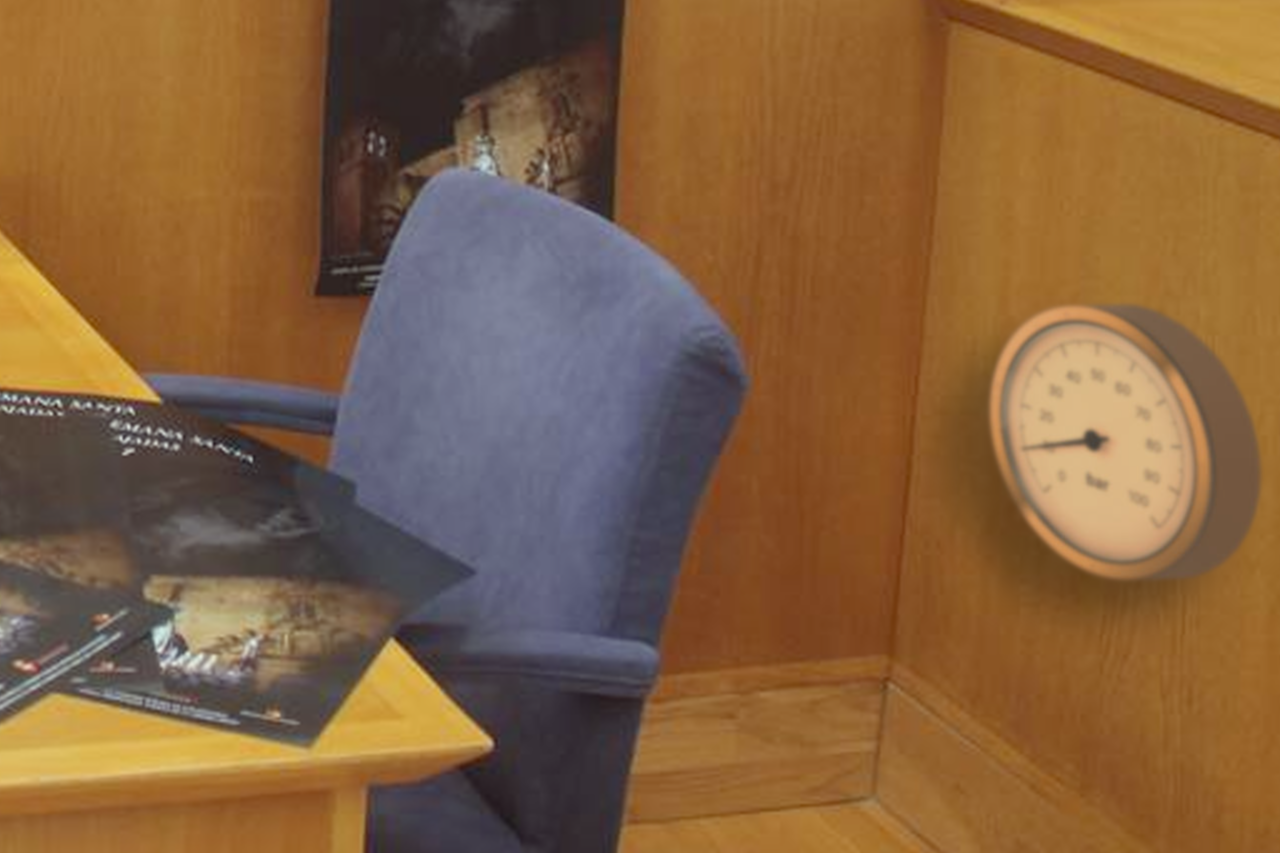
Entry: 10bar
